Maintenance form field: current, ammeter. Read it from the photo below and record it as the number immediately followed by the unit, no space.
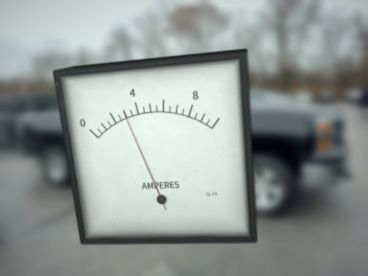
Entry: 3A
